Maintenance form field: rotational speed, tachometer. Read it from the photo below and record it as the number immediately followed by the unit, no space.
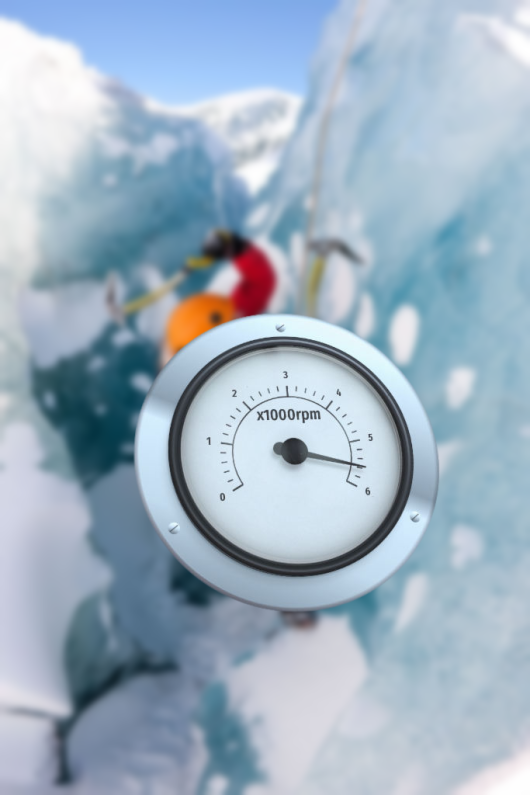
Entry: 5600rpm
